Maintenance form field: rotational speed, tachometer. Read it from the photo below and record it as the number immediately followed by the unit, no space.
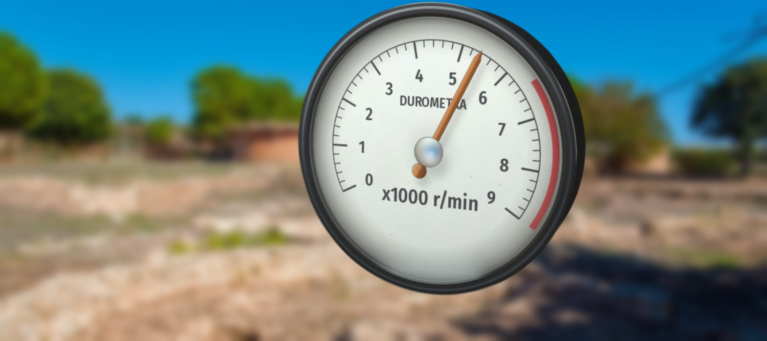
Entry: 5400rpm
